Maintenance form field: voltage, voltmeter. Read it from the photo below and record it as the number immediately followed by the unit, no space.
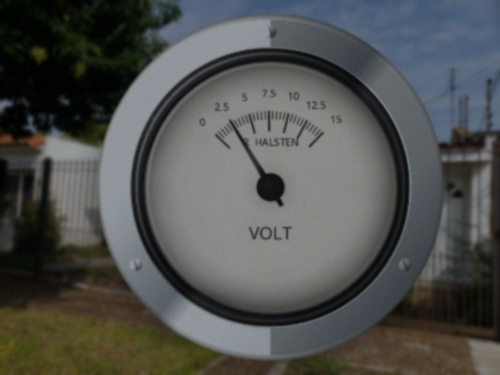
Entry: 2.5V
